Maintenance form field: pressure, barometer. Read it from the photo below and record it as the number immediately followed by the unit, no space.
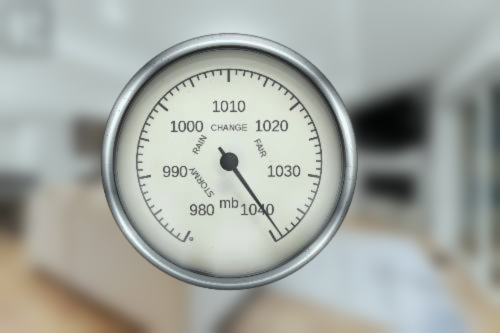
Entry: 1039mbar
